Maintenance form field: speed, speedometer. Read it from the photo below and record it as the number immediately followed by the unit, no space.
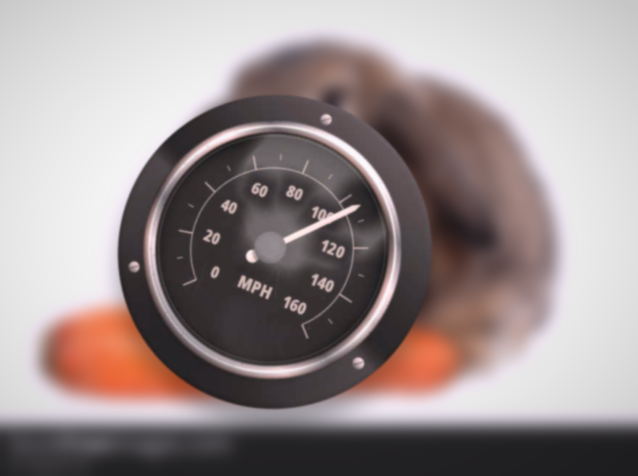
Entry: 105mph
